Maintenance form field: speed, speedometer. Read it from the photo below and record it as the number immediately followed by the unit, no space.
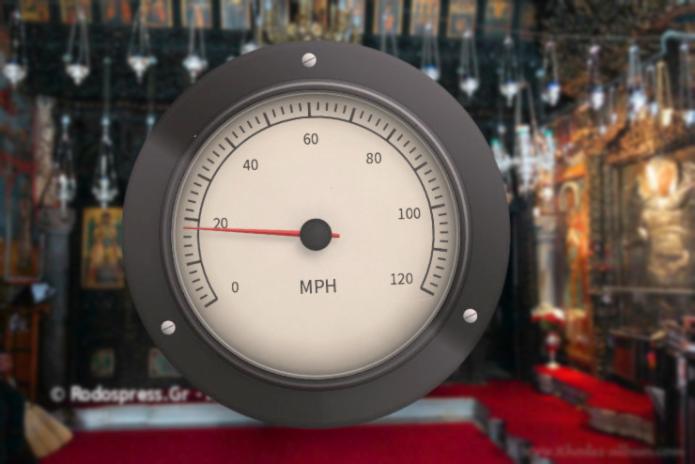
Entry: 18mph
